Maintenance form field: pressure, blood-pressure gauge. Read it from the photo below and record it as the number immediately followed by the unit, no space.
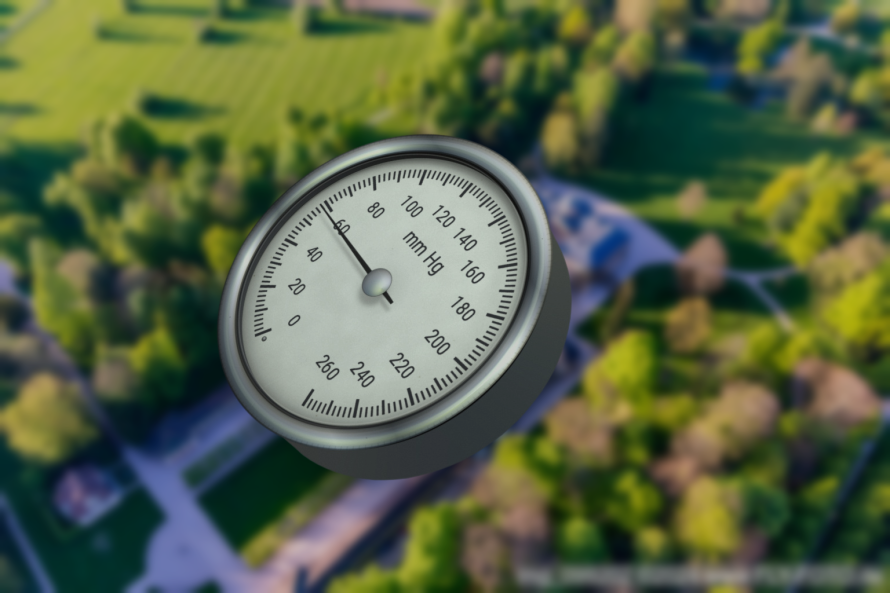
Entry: 58mmHg
